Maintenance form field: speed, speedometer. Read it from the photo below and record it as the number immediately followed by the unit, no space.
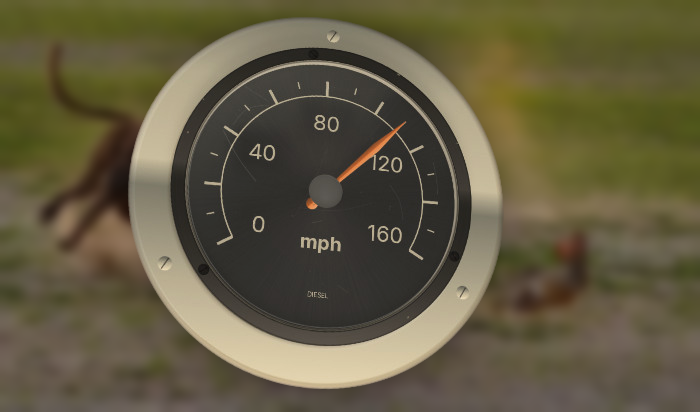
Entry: 110mph
